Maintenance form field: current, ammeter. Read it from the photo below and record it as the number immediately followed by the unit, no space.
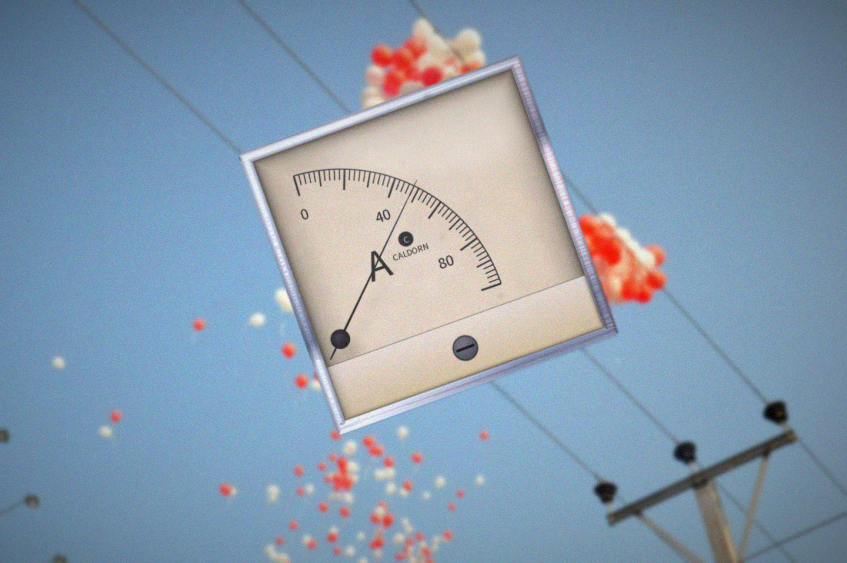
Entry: 48A
